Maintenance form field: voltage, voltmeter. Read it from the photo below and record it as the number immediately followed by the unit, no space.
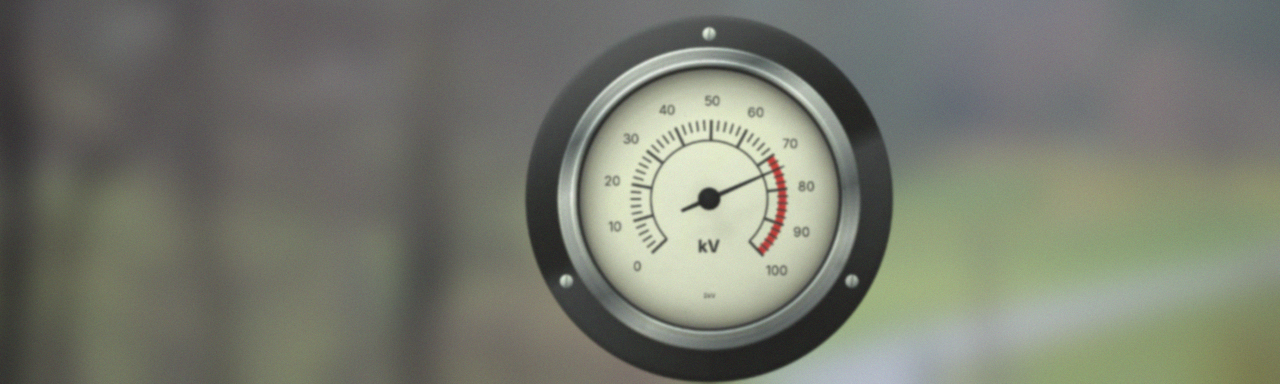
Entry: 74kV
